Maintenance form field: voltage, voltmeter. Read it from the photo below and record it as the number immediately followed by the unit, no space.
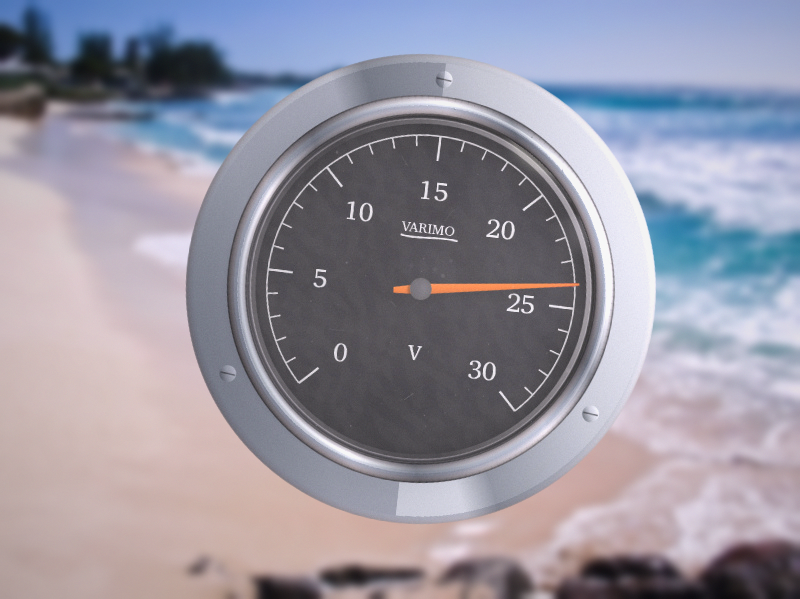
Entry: 24V
